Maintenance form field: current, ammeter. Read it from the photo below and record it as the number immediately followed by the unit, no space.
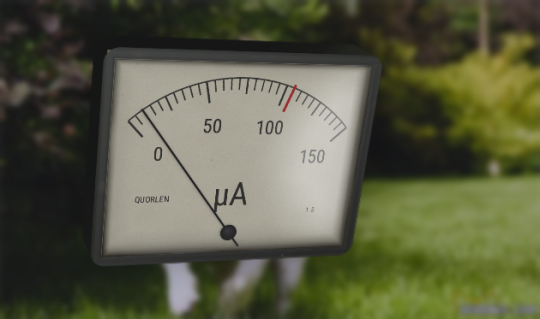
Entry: 10µA
